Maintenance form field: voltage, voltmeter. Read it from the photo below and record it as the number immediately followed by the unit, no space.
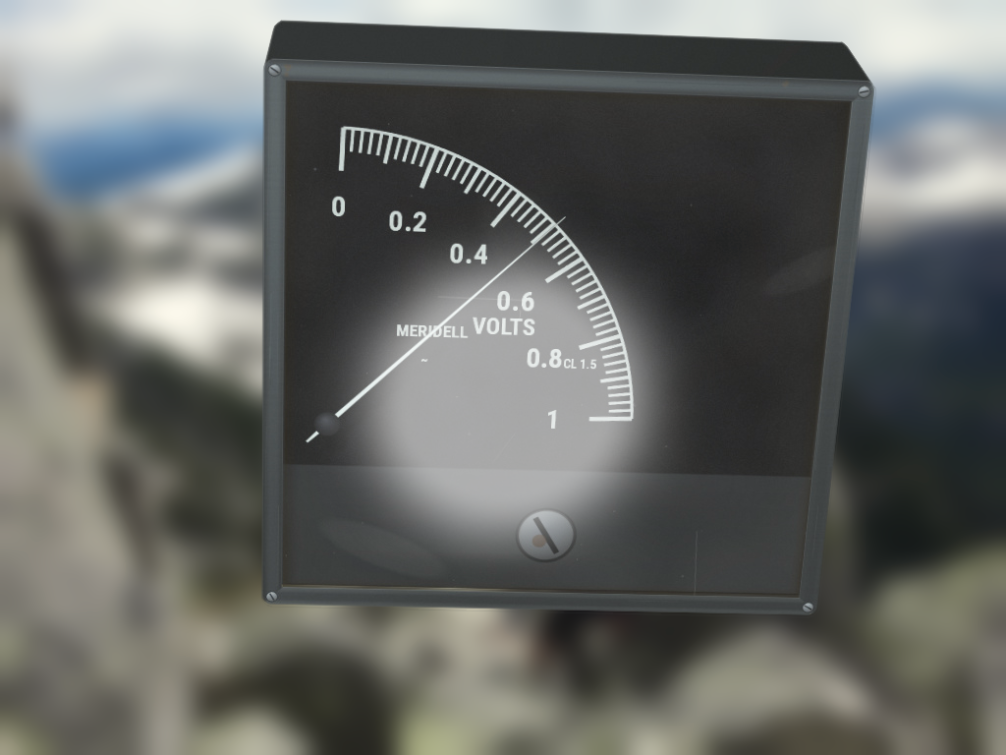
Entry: 0.5V
